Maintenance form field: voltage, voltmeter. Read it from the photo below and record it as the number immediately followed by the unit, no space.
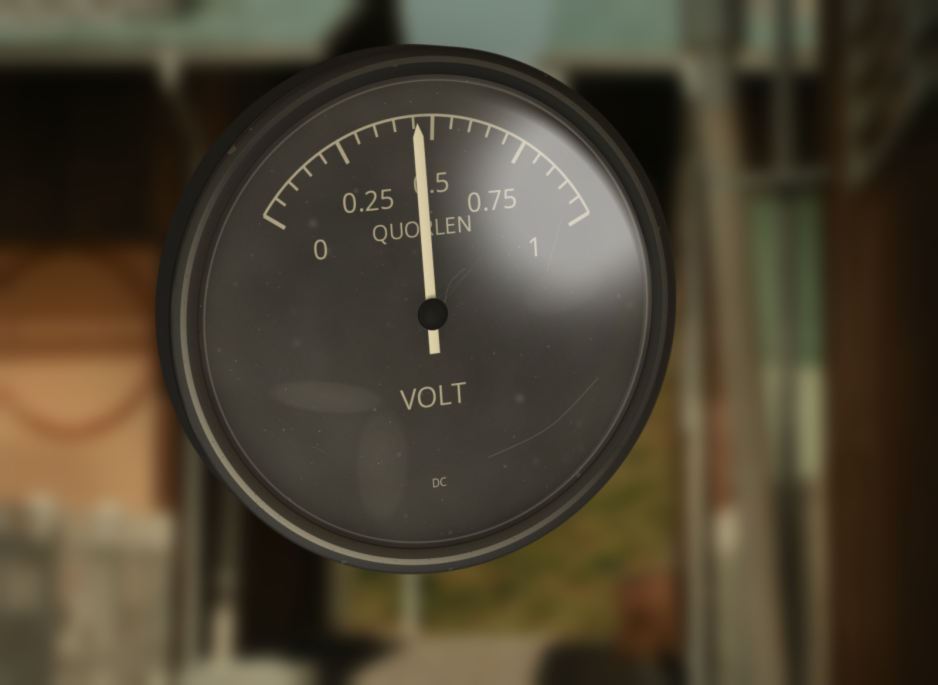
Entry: 0.45V
